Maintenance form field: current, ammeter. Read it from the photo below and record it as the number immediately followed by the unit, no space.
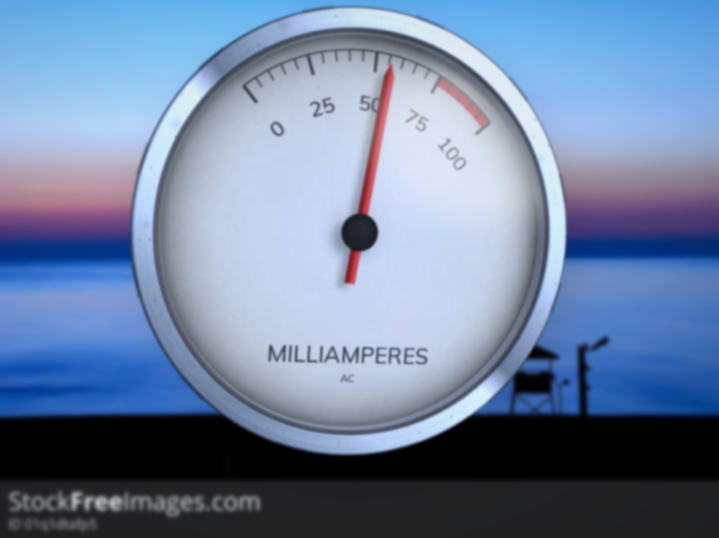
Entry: 55mA
